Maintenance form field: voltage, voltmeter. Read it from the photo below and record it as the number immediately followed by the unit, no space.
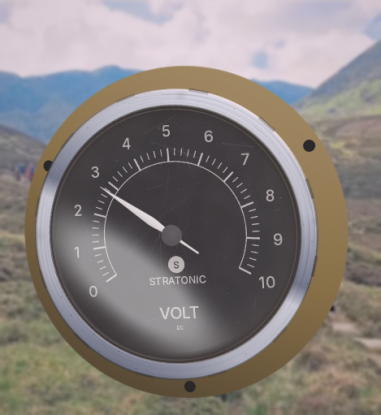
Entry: 2.8V
